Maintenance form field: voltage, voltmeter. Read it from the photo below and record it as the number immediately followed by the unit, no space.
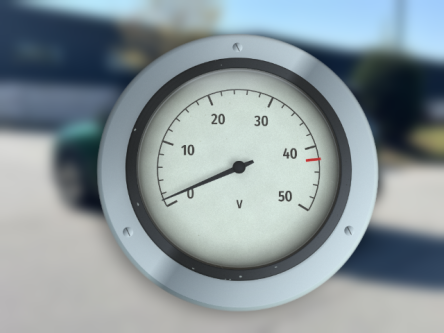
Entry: 1V
